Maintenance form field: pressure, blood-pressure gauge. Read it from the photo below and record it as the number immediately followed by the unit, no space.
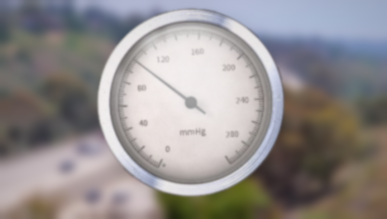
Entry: 100mmHg
